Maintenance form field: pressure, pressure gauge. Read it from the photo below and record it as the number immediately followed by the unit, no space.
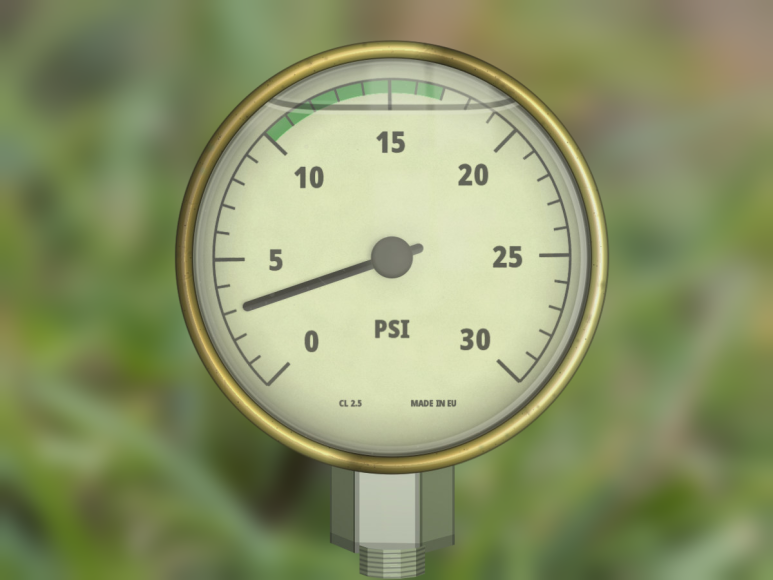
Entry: 3psi
